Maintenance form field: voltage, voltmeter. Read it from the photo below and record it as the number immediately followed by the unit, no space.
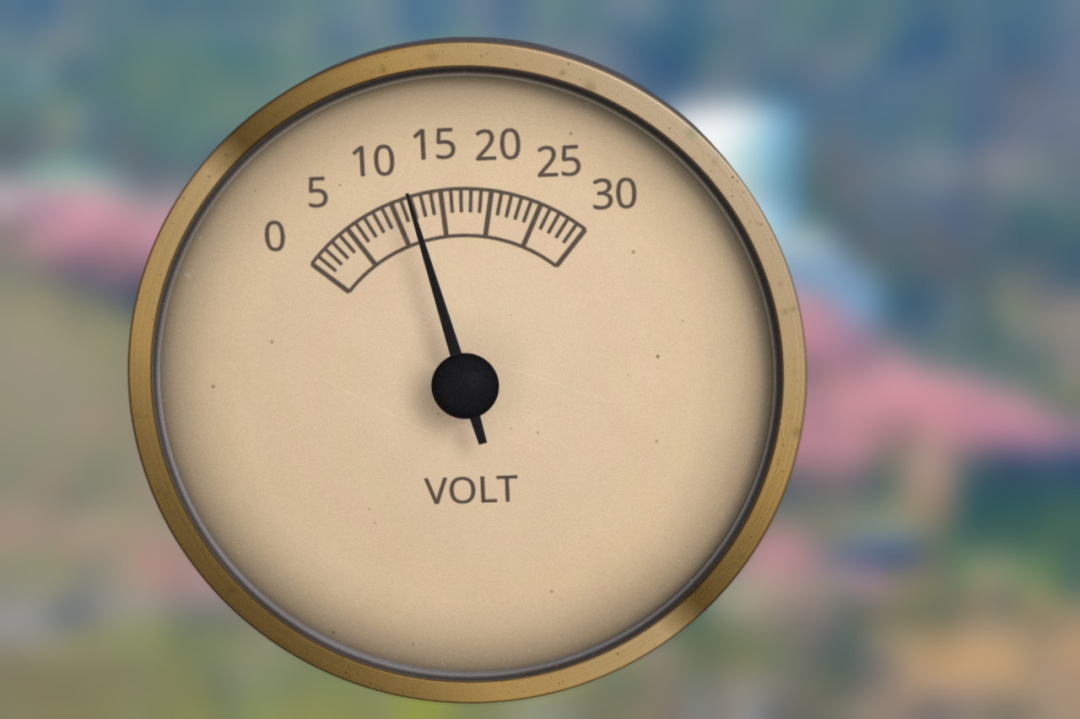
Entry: 12V
